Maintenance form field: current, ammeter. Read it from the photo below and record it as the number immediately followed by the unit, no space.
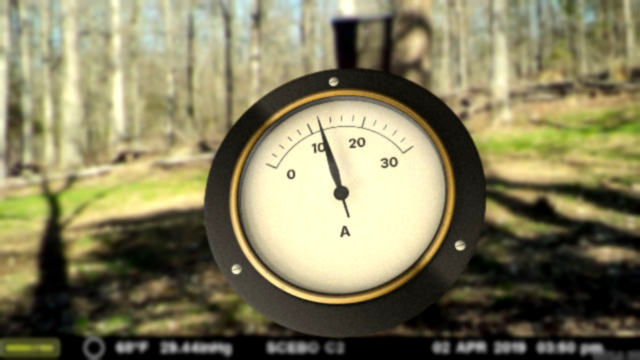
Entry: 12A
